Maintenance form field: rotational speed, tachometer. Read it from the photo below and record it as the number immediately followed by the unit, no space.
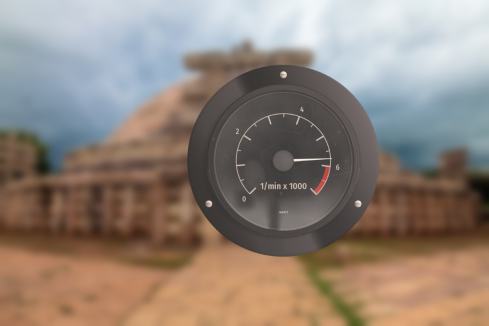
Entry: 5750rpm
